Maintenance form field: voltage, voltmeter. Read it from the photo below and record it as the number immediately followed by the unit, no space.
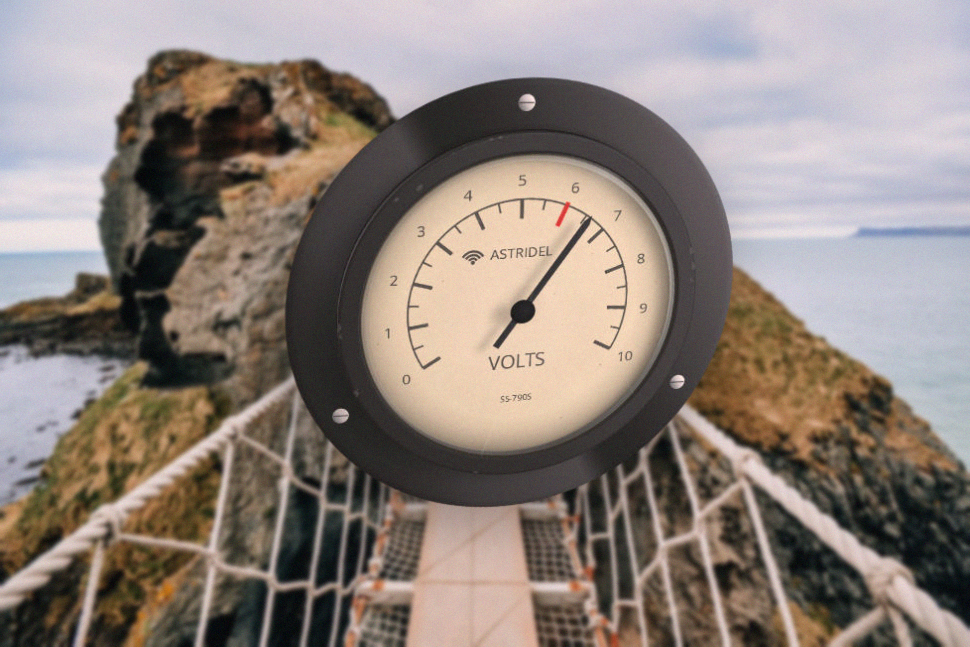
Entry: 6.5V
